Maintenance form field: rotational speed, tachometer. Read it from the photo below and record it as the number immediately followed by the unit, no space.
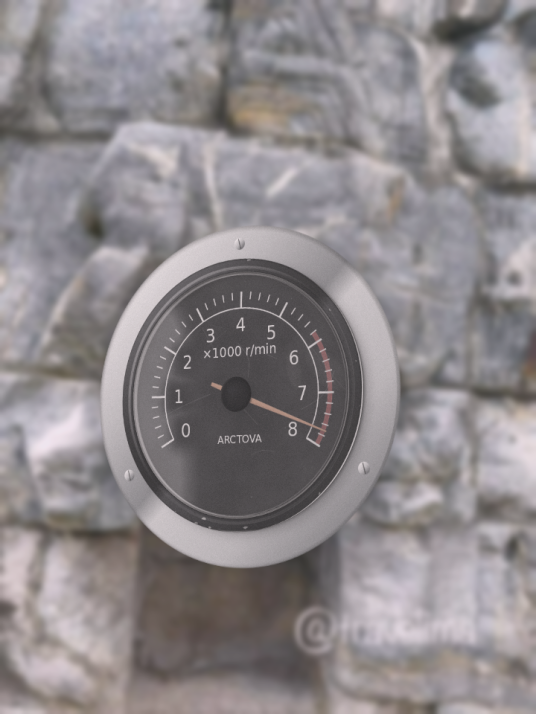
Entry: 7700rpm
